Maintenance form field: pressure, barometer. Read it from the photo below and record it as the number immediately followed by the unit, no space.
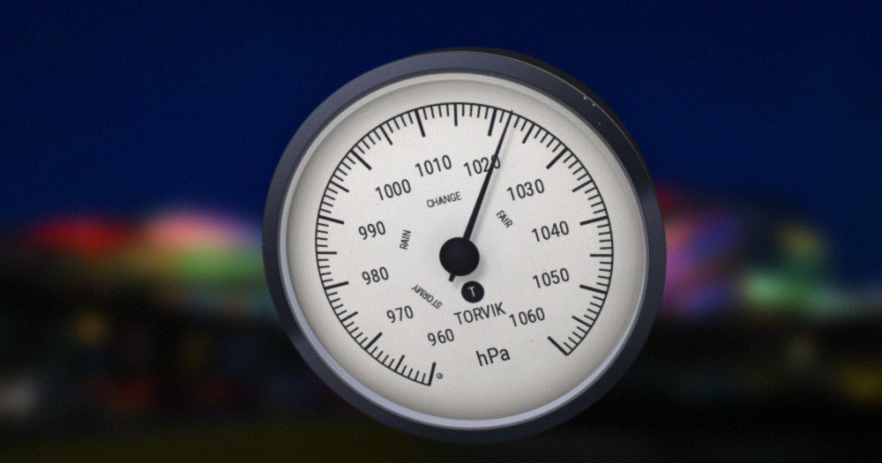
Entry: 1022hPa
